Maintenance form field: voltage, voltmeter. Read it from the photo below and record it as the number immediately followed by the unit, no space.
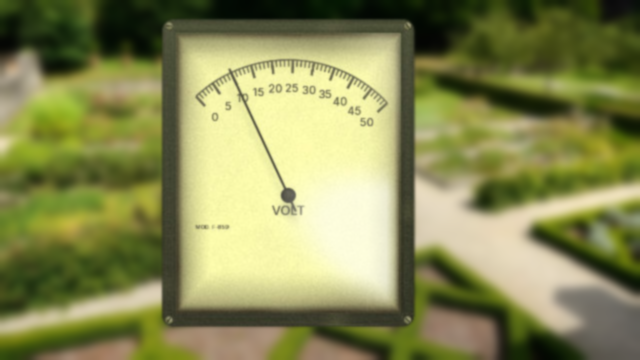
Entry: 10V
